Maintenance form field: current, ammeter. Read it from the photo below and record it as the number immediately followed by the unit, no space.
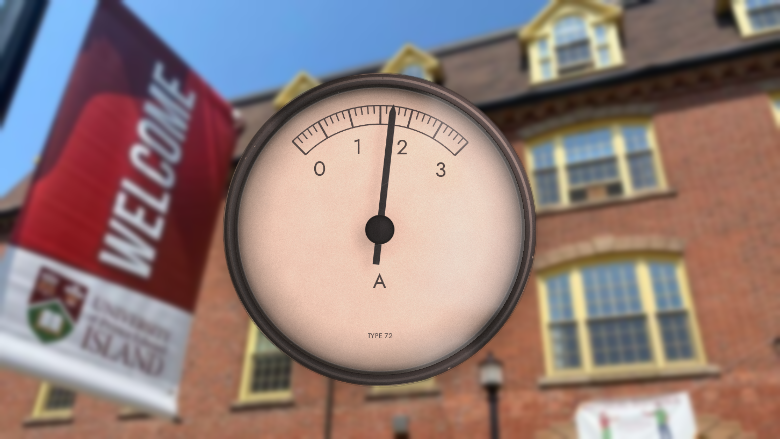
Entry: 1.7A
